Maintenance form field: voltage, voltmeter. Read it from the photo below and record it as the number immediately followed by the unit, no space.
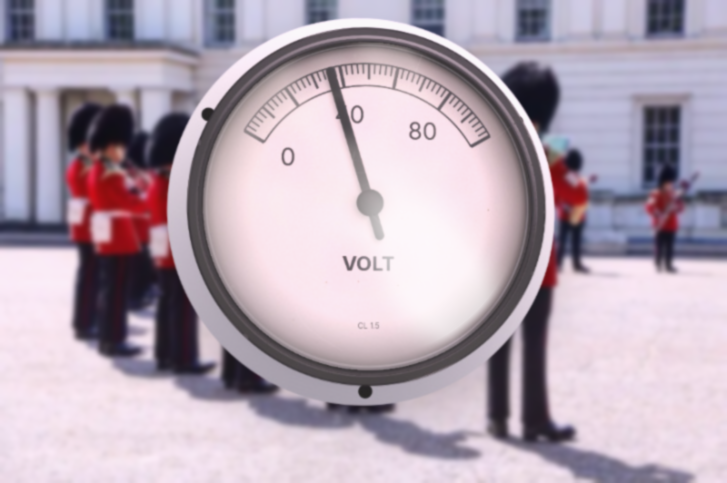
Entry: 36V
